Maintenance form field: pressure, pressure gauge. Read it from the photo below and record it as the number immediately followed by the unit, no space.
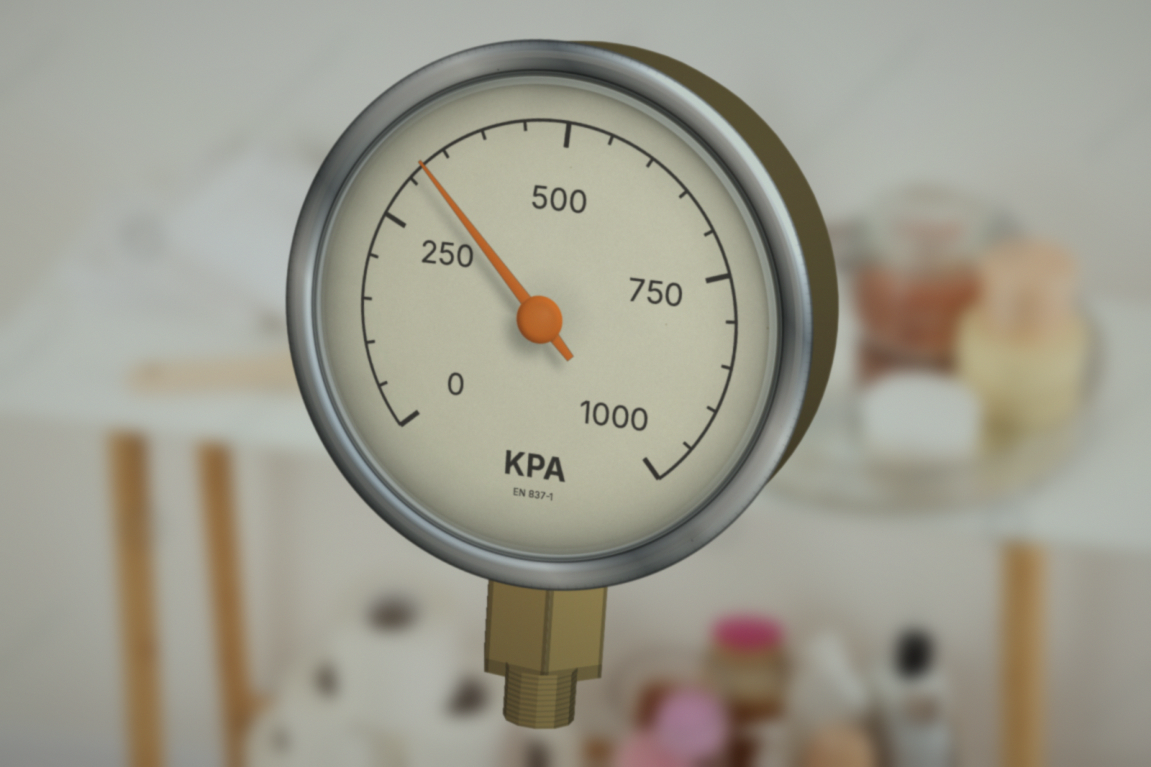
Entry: 325kPa
